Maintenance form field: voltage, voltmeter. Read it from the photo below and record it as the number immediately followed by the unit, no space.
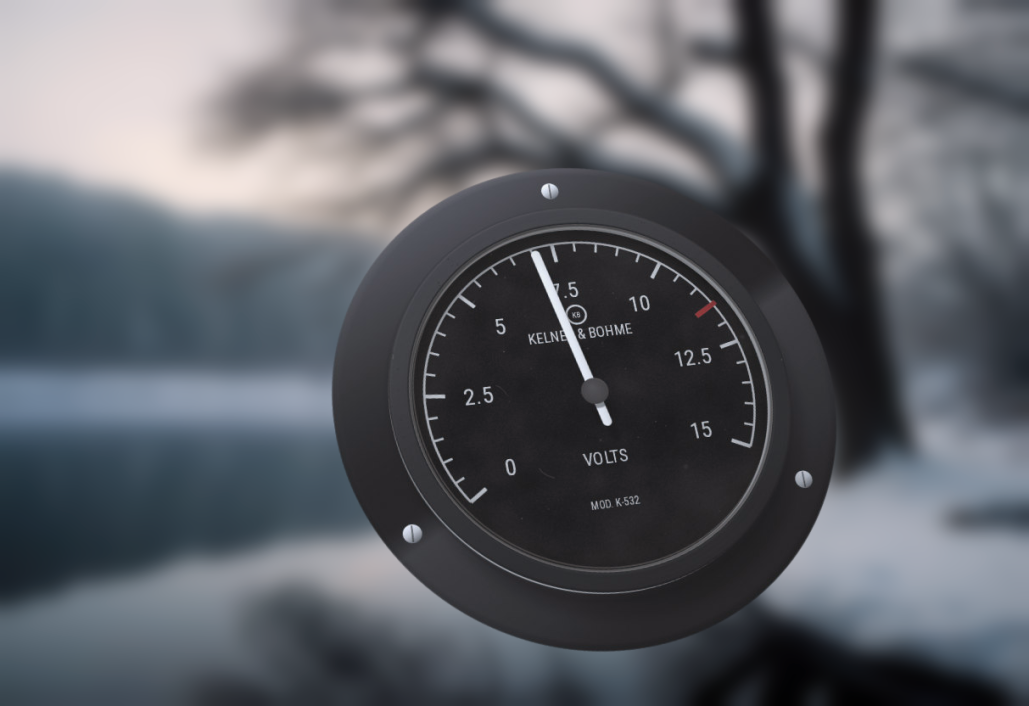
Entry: 7V
